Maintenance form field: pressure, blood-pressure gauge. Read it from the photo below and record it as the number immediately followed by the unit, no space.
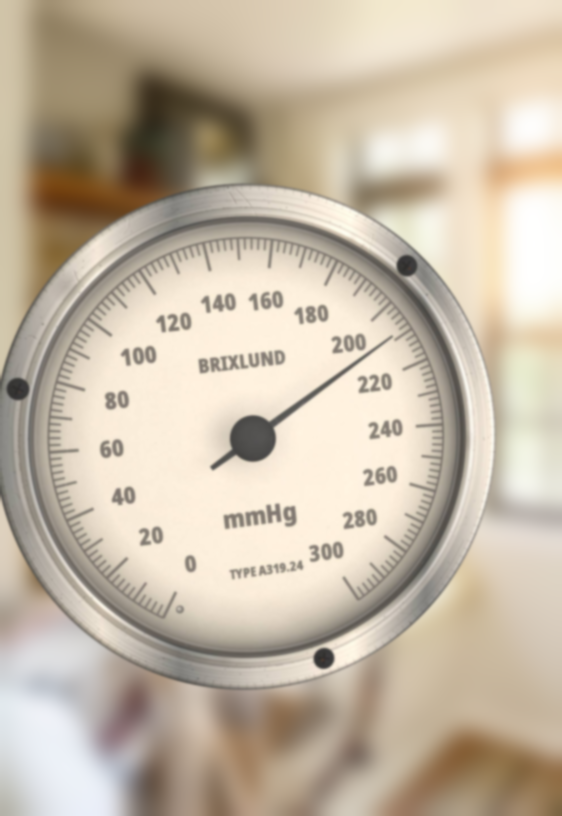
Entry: 208mmHg
